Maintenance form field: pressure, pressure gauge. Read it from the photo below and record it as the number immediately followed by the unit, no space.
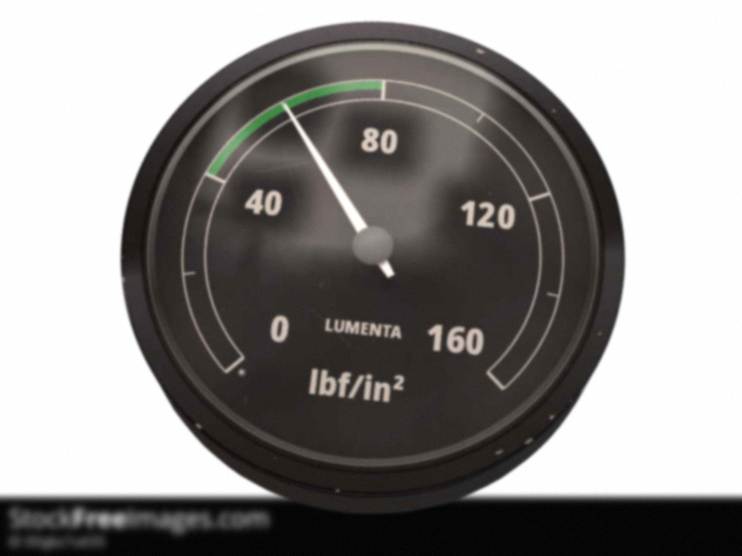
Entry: 60psi
